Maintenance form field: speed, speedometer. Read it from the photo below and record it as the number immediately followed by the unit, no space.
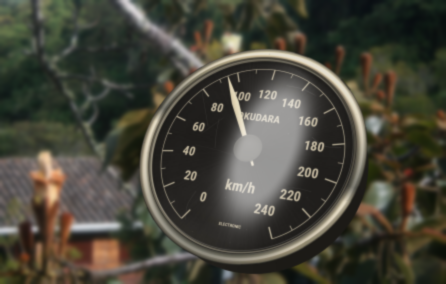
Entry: 95km/h
